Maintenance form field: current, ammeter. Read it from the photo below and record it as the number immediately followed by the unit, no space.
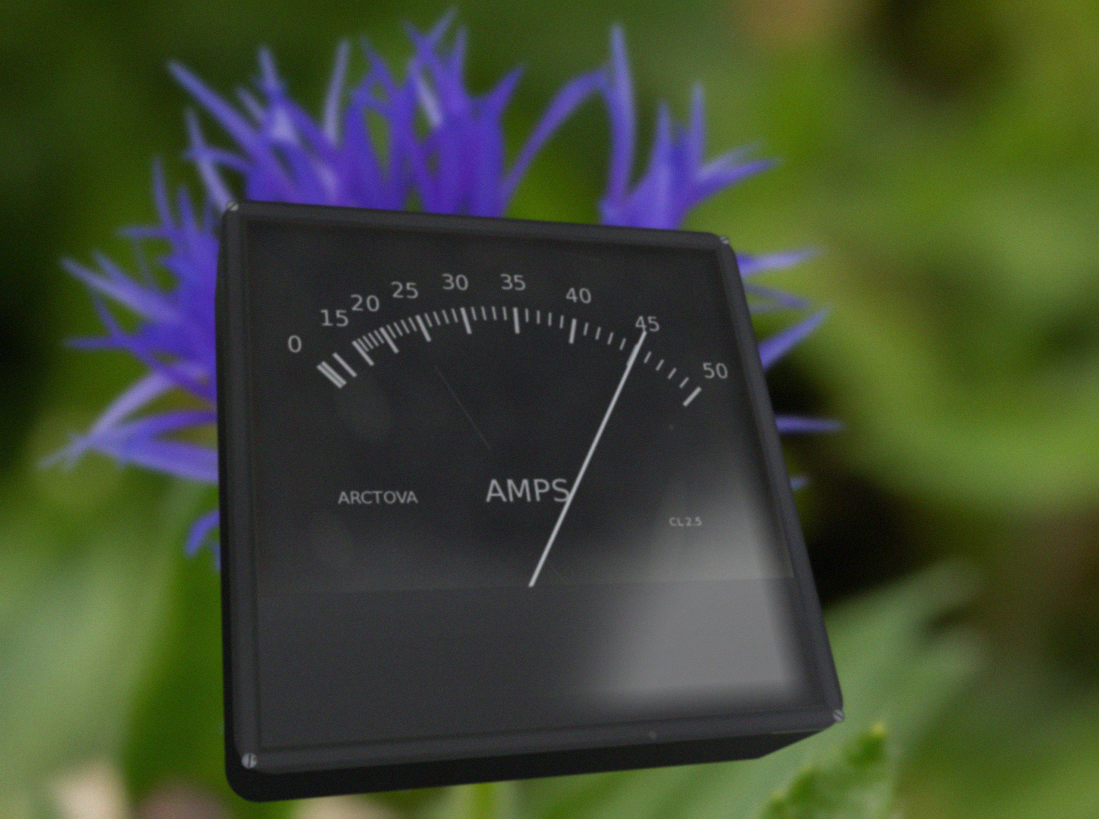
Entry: 45A
